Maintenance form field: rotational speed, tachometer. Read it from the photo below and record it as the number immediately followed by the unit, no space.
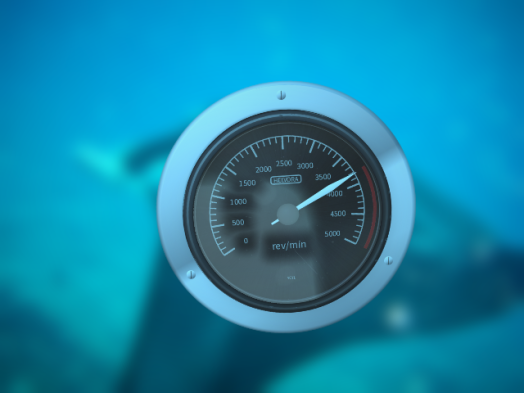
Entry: 3800rpm
